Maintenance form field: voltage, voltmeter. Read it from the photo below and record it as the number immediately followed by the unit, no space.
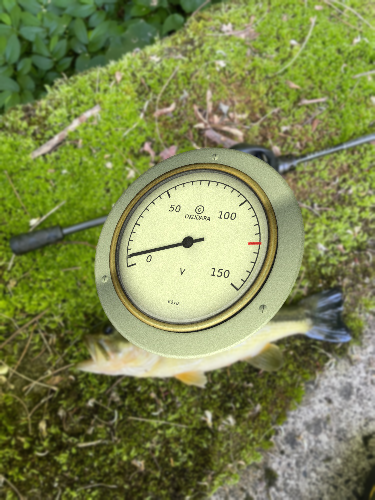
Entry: 5V
